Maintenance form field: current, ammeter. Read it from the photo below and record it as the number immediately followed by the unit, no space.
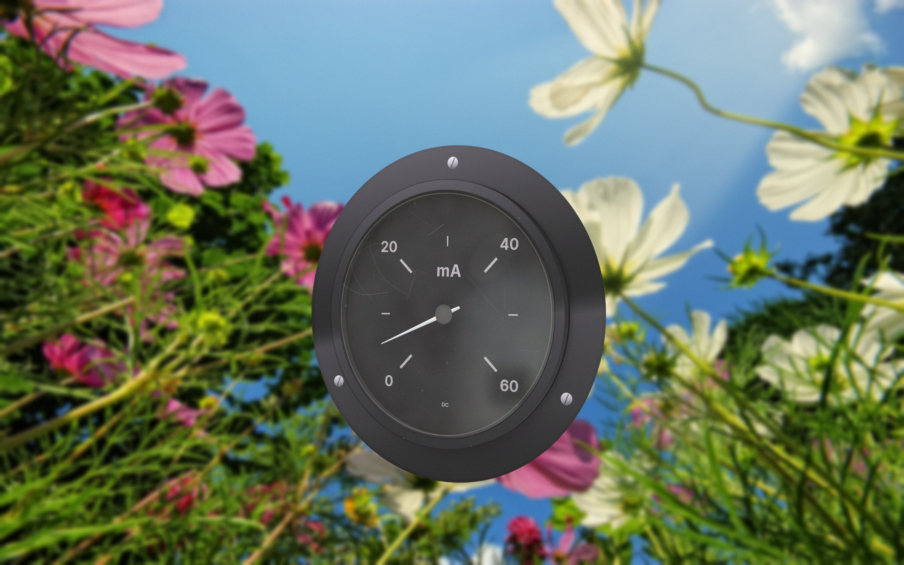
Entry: 5mA
